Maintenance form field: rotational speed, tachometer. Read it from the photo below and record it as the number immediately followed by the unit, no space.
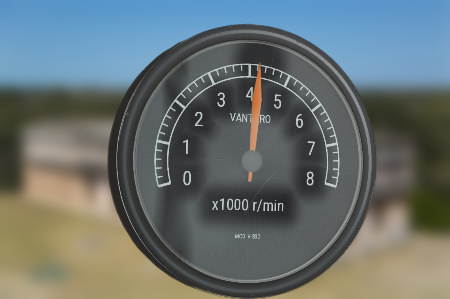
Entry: 4200rpm
